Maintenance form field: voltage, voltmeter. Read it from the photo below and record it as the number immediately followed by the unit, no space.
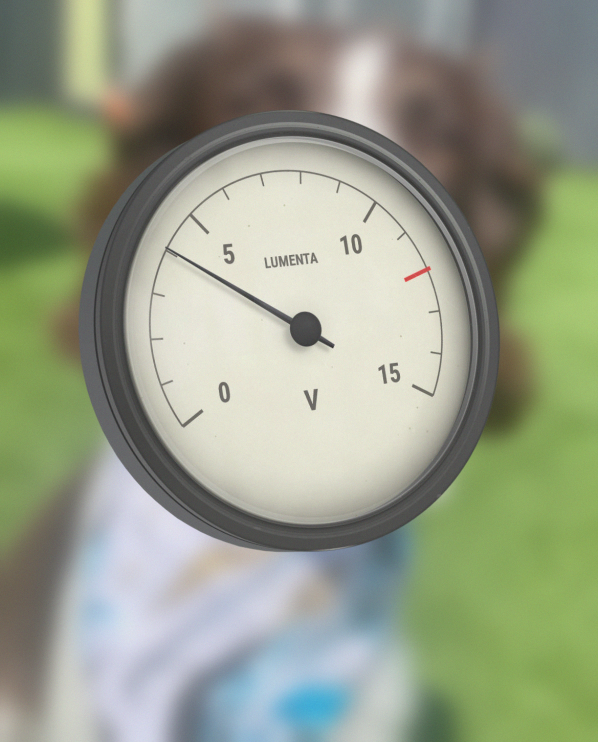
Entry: 4V
